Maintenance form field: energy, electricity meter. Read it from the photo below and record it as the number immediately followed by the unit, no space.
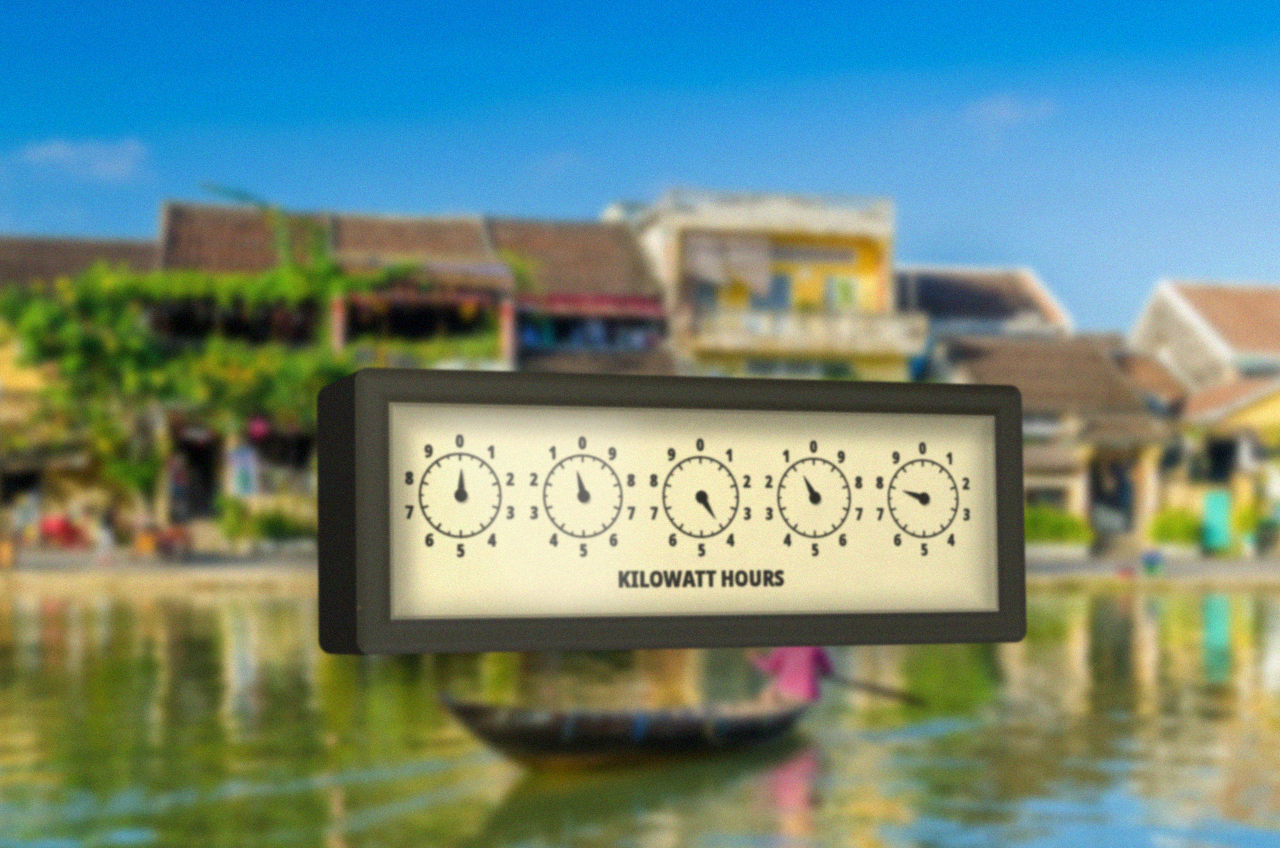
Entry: 408kWh
